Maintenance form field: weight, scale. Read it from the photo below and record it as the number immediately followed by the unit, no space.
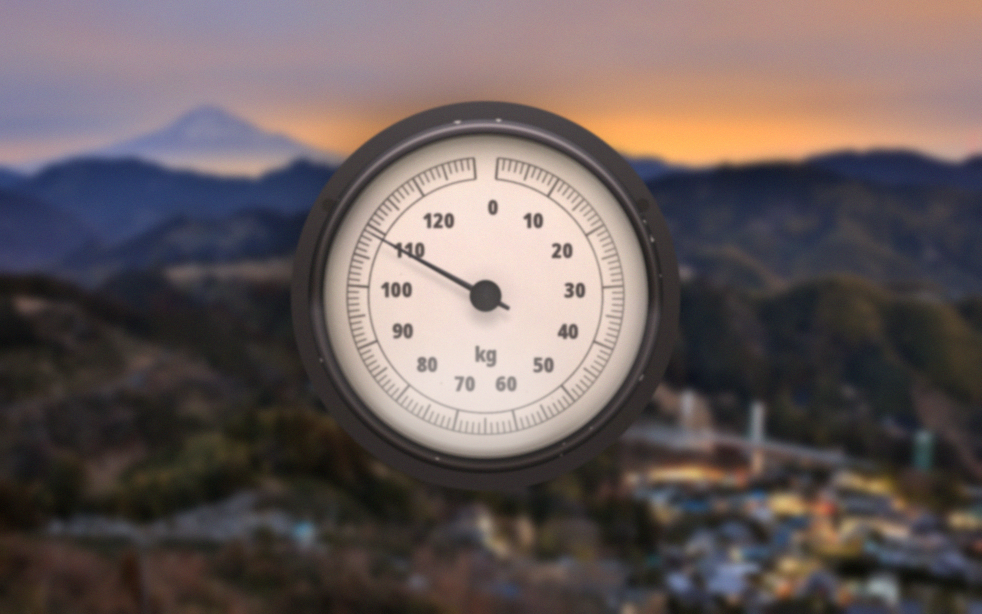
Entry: 109kg
